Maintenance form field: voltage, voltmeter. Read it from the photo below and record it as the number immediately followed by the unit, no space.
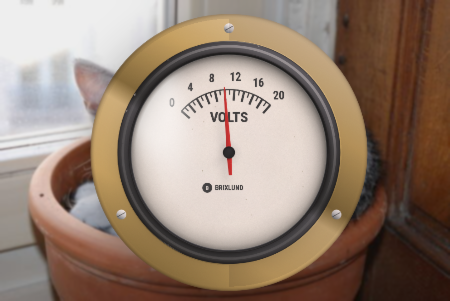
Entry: 10V
